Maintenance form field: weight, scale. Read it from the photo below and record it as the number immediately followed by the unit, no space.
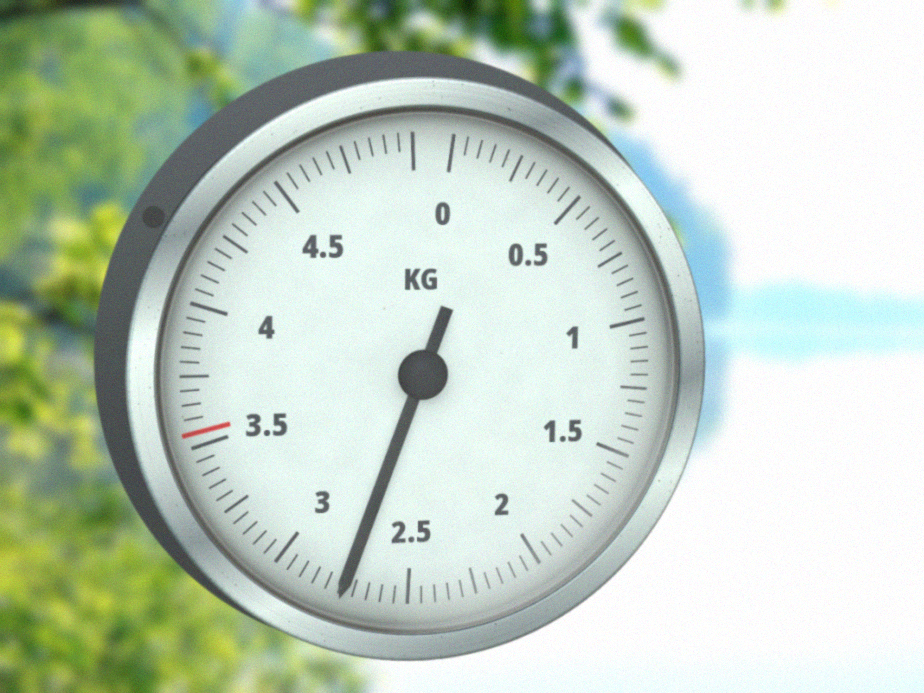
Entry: 2.75kg
